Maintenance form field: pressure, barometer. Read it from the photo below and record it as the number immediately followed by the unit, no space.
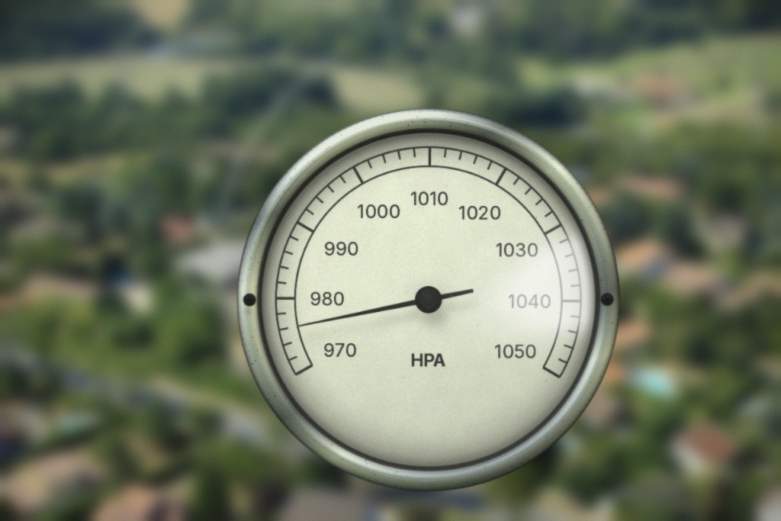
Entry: 976hPa
